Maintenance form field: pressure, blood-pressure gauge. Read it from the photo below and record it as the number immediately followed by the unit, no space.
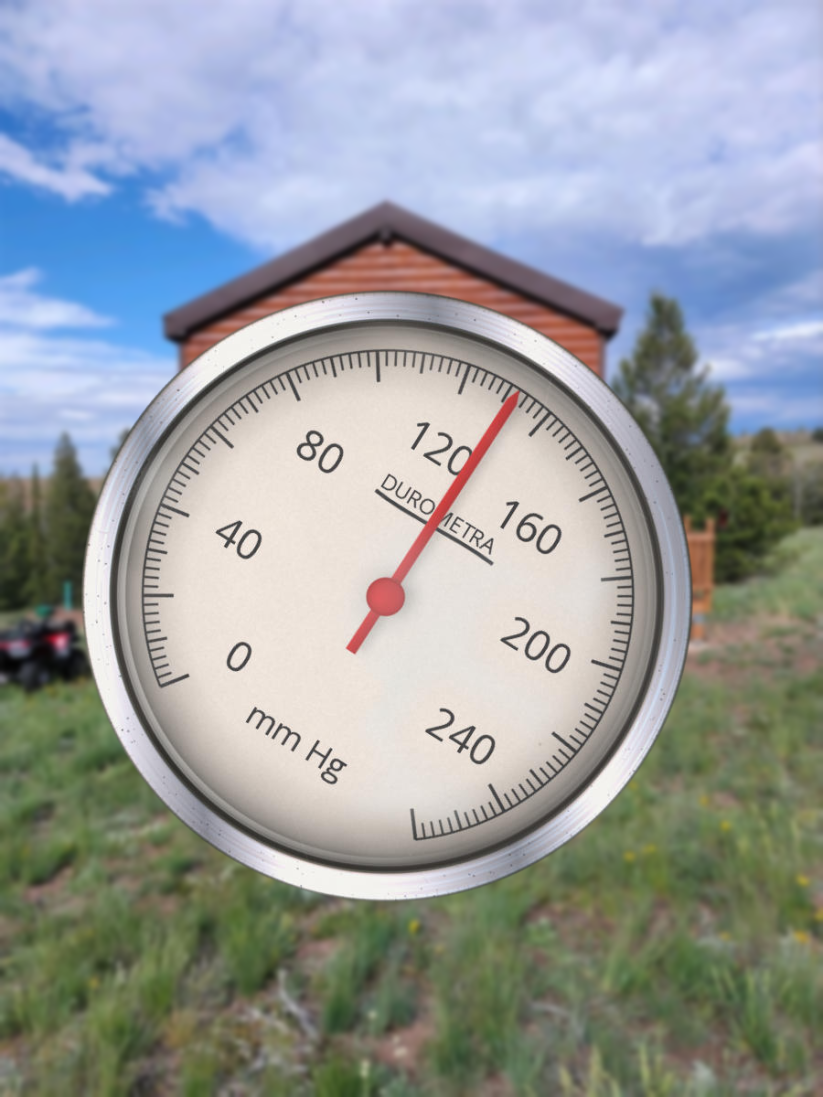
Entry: 132mmHg
